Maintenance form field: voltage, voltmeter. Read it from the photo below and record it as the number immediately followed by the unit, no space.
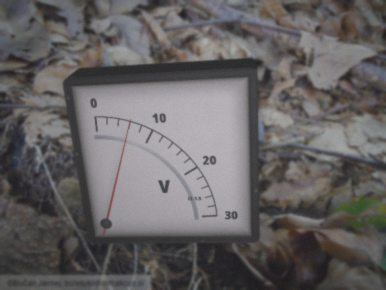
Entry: 6V
